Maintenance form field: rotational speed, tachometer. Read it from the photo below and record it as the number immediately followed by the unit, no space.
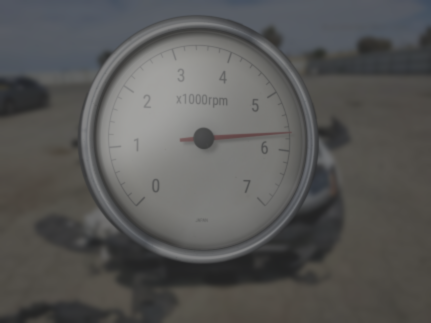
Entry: 5700rpm
